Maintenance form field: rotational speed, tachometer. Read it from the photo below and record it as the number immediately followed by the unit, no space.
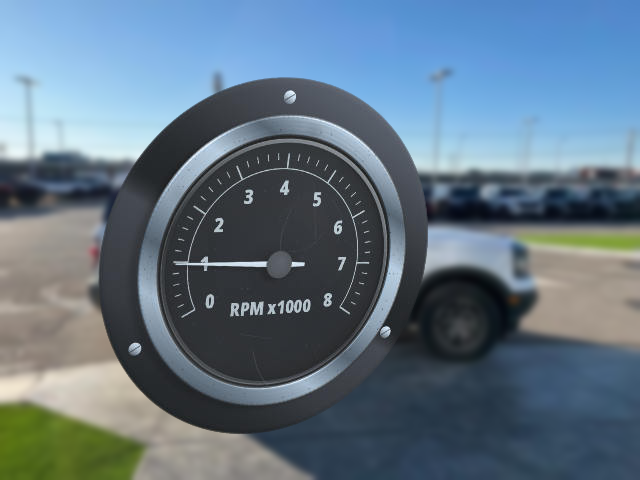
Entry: 1000rpm
